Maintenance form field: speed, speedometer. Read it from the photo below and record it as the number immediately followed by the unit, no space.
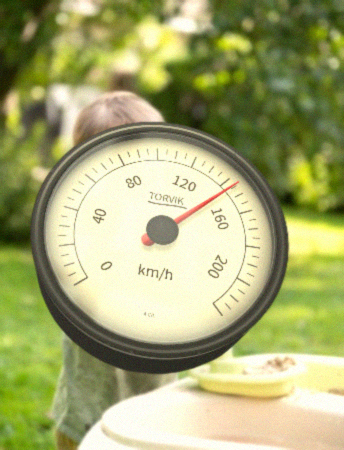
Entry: 145km/h
